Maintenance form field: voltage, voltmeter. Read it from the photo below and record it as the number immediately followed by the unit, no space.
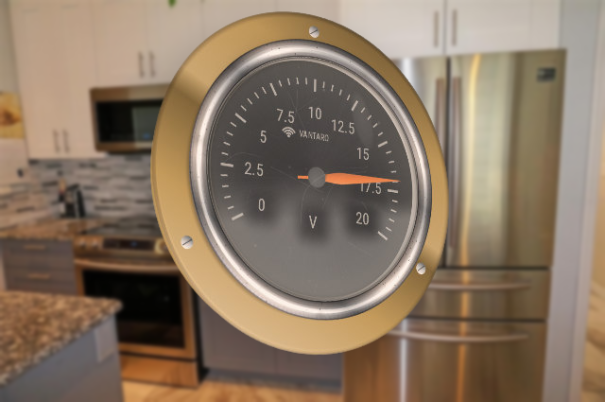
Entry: 17V
